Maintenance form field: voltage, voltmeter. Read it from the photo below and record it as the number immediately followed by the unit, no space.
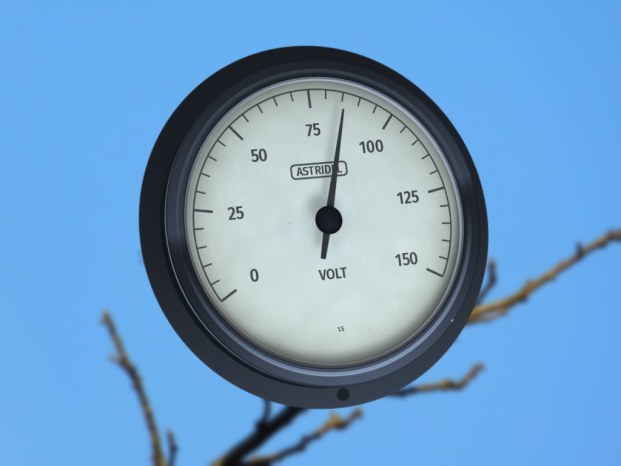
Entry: 85V
